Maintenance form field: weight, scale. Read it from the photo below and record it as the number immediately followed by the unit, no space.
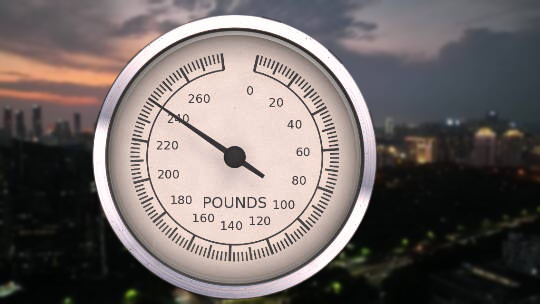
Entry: 240lb
